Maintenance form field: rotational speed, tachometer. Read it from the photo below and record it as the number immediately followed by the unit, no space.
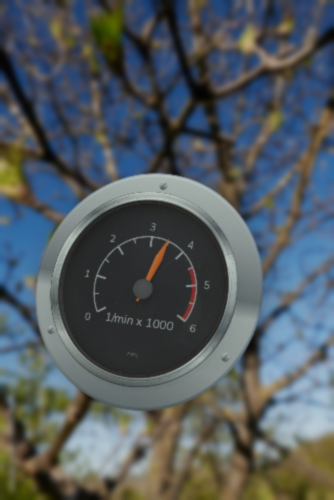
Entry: 3500rpm
